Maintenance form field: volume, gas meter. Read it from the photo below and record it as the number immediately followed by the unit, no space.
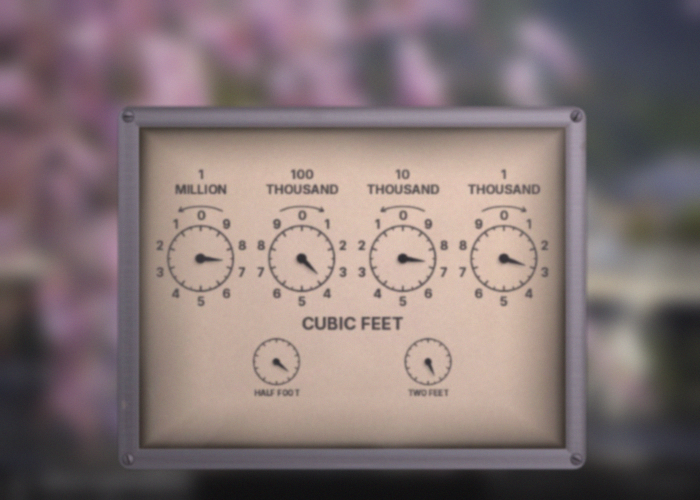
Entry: 737300ft³
